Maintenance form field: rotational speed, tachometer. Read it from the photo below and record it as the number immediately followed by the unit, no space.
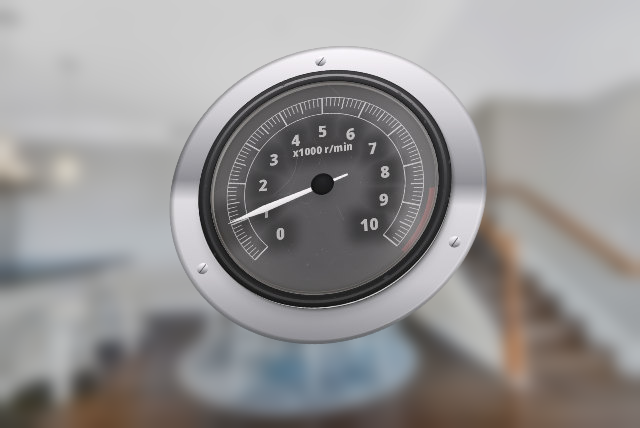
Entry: 1000rpm
